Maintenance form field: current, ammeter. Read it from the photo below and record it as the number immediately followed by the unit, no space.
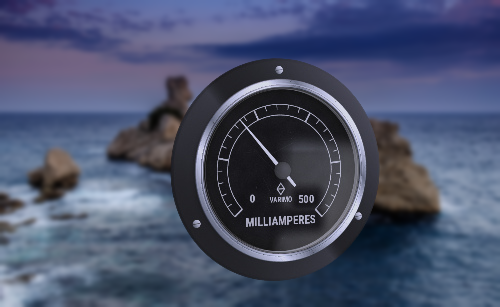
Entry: 170mA
